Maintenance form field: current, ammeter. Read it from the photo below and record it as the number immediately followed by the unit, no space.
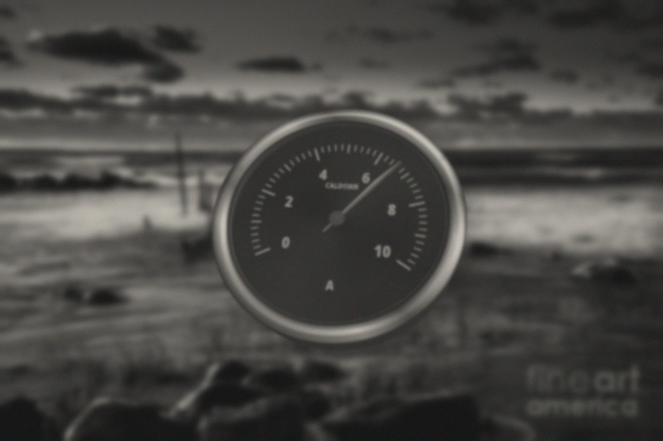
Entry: 6.6A
